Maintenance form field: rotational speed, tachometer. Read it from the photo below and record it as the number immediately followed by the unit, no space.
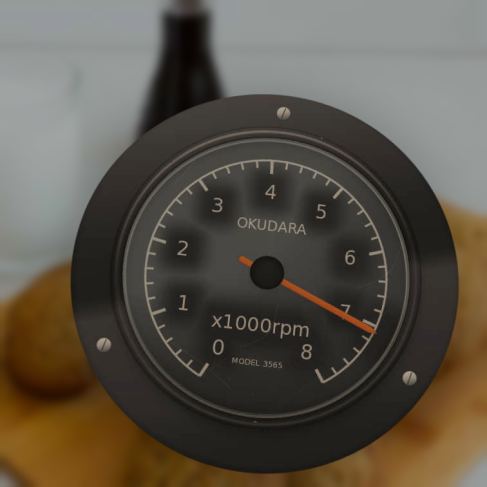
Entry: 7100rpm
